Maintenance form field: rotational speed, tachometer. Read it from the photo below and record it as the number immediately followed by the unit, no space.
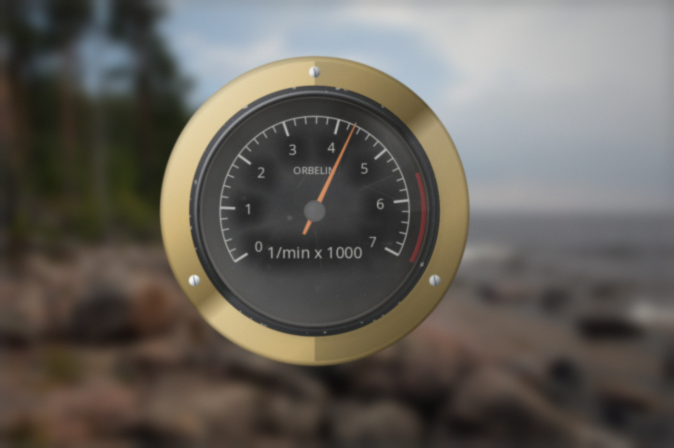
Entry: 4300rpm
